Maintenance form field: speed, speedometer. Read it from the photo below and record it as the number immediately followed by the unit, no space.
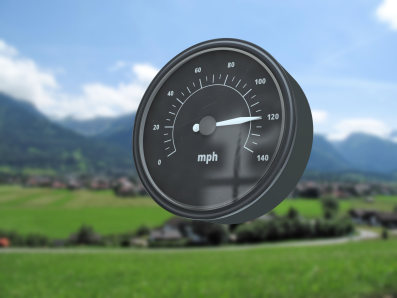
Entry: 120mph
